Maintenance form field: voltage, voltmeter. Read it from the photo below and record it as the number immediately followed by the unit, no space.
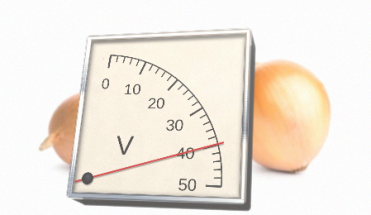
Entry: 40V
